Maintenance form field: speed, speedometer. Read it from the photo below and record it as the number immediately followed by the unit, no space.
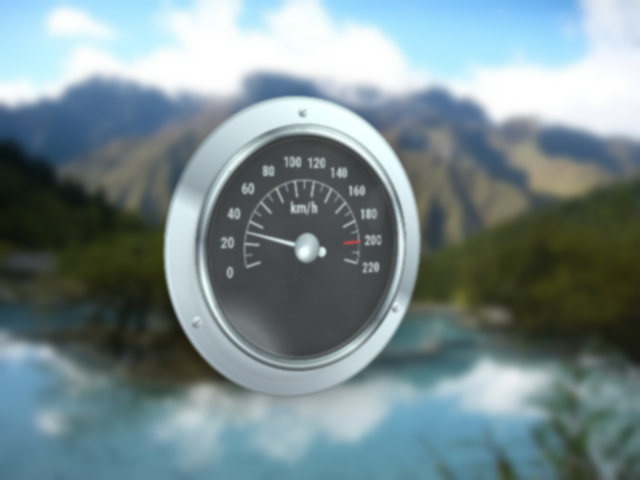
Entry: 30km/h
